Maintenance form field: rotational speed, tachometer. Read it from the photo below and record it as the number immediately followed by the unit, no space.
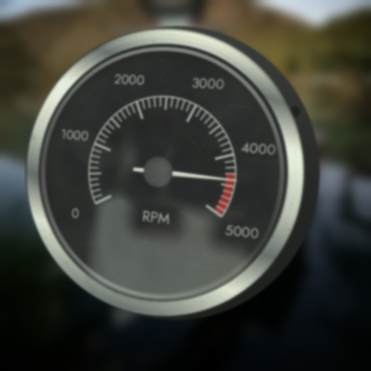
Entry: 4400rpm
